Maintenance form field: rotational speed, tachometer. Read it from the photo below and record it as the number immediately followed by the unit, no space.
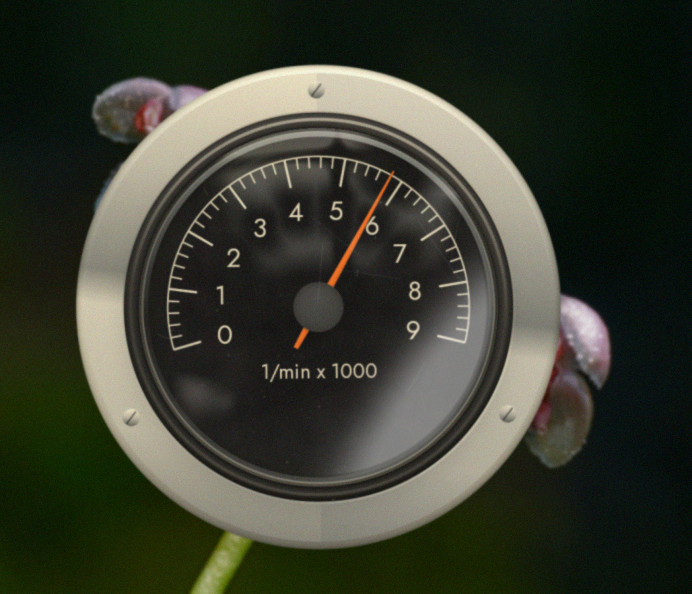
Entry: 5800rpm
